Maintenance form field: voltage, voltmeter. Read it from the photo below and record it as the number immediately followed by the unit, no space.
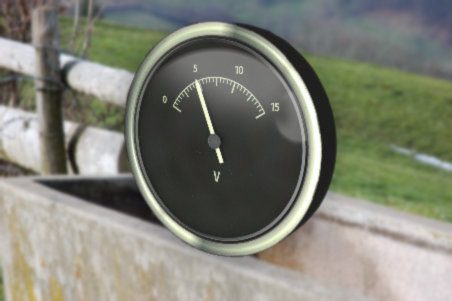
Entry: 5V
